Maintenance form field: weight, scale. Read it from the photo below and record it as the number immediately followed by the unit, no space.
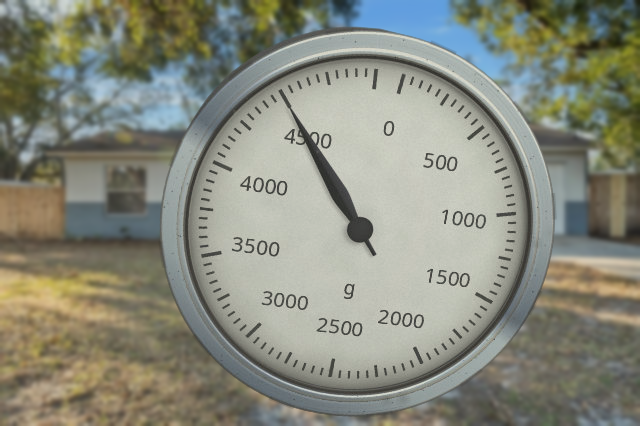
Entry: 4500g
